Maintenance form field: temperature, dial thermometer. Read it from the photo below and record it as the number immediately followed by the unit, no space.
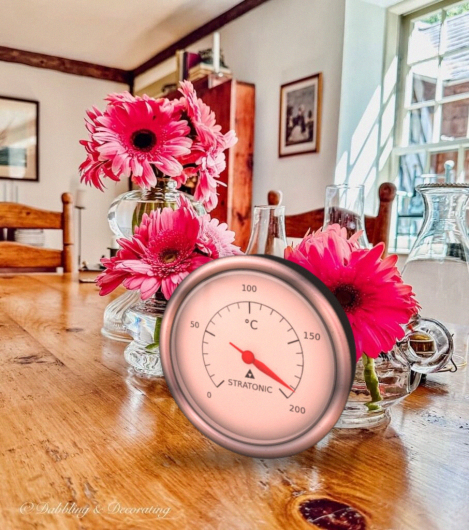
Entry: 190°C
